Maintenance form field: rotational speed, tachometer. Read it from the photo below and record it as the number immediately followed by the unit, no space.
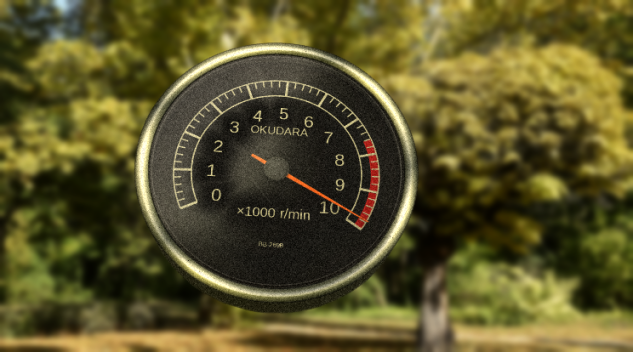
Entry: 9800rpm
